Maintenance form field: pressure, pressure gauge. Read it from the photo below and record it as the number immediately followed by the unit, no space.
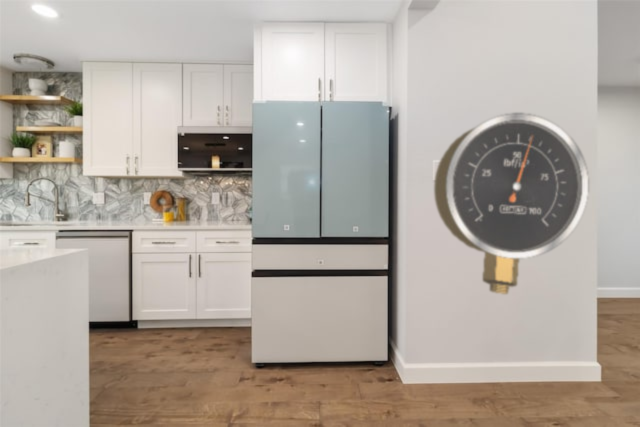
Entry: 55psi
